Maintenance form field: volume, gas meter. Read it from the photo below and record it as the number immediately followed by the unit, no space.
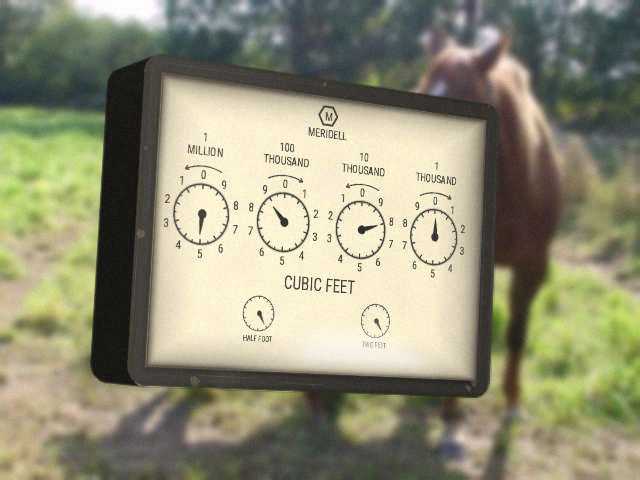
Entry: 488000ft³
